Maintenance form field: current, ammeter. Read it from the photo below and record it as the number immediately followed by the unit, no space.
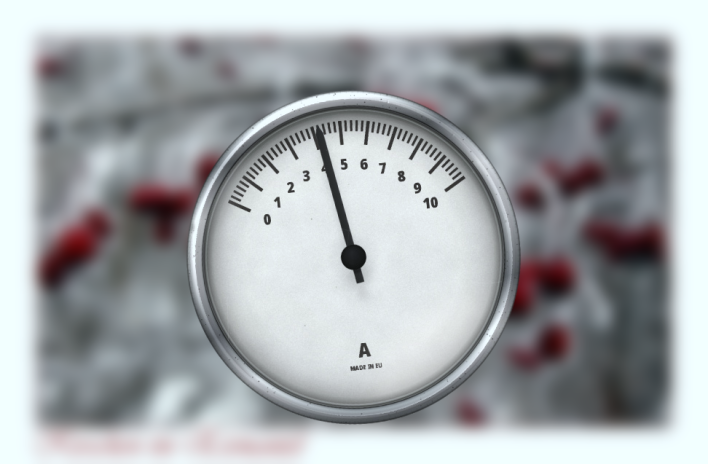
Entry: 4.2A
